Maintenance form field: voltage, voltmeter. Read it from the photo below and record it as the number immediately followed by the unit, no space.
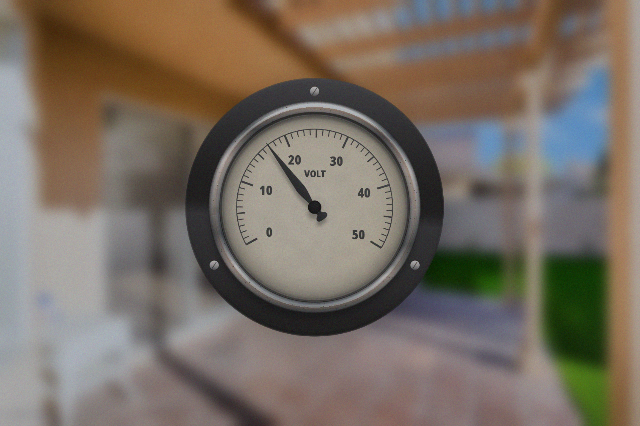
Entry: 17V
